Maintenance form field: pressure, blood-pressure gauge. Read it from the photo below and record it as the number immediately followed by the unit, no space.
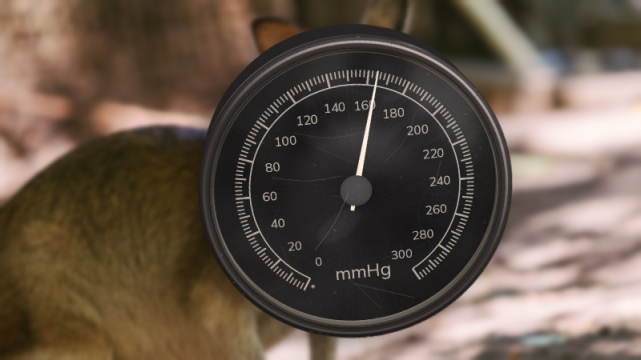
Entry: 164mmHg
